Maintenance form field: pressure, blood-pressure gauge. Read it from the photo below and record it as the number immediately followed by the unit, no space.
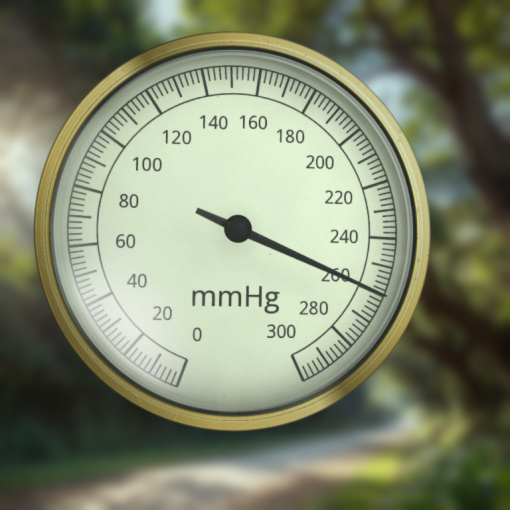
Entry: 260mmHg
